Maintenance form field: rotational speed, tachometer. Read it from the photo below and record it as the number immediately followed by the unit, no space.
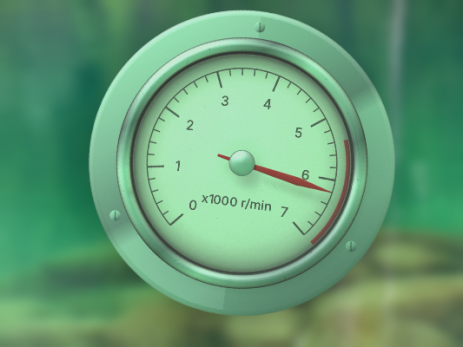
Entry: 6200rpm
